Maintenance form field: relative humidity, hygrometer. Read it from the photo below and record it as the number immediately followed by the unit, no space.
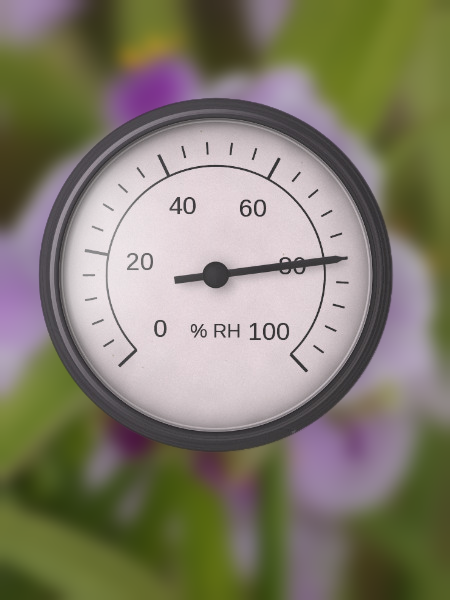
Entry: 80%
